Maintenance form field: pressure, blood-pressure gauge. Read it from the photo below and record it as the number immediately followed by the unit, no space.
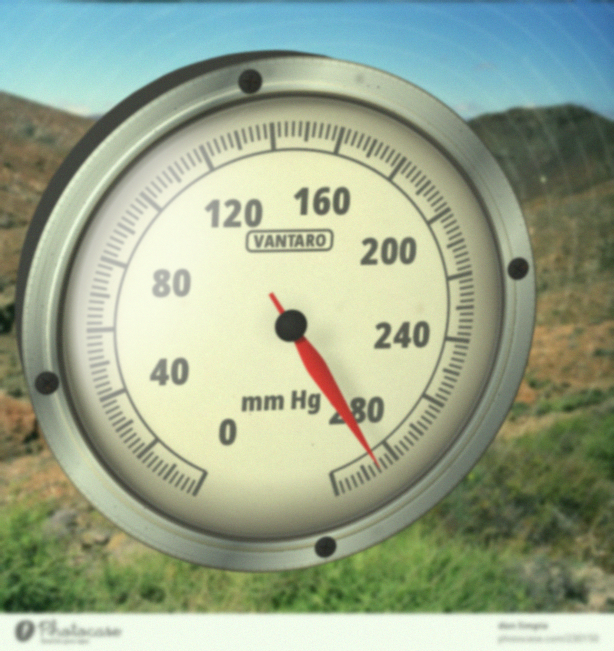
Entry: 286mmHg
